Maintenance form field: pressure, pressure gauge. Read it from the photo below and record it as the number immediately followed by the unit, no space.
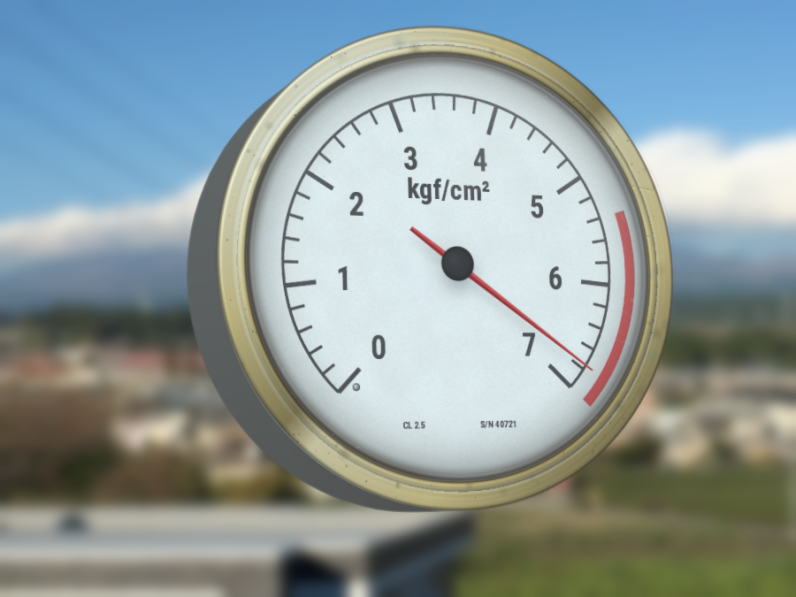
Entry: 6.8kg/cm²
